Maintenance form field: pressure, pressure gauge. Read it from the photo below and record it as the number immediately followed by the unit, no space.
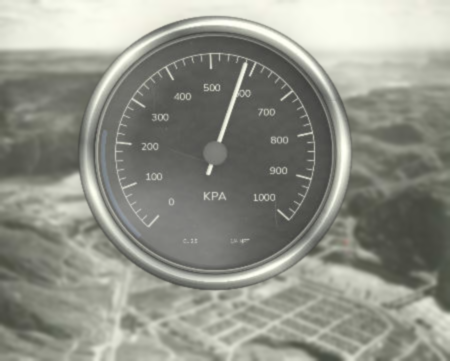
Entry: 580kPa
